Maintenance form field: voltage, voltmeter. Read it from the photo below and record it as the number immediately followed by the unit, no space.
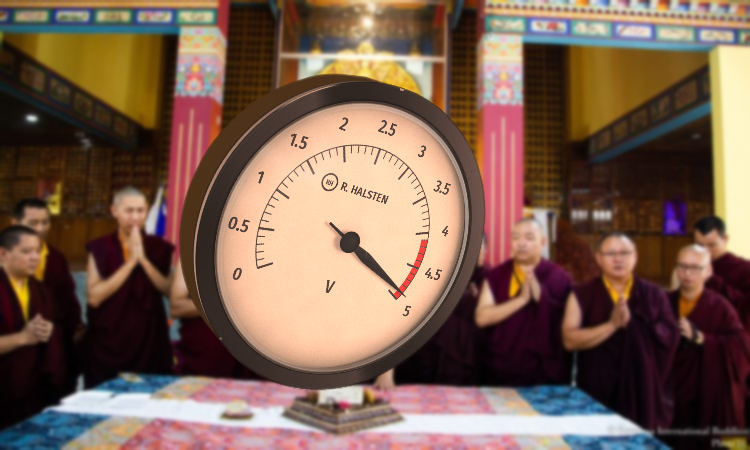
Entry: 4.9V
